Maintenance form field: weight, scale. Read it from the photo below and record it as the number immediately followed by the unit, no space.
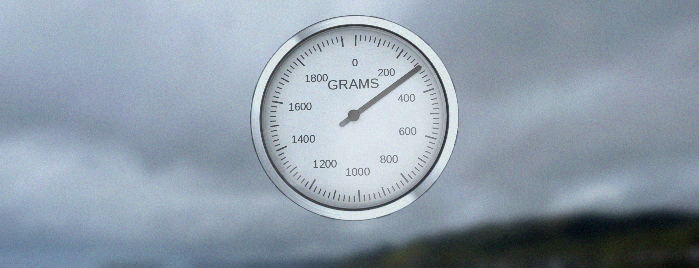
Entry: 300g
